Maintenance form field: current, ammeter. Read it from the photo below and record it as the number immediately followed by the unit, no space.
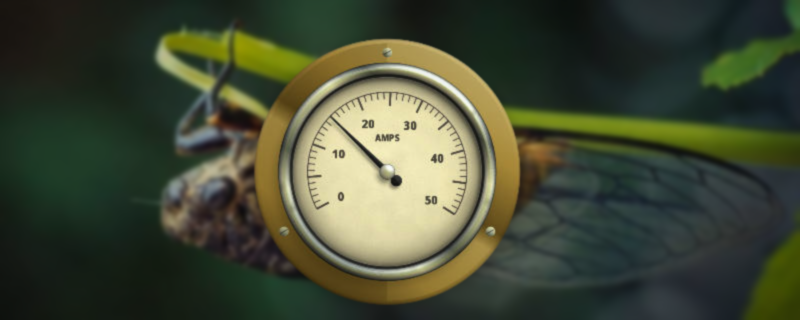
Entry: 15A
